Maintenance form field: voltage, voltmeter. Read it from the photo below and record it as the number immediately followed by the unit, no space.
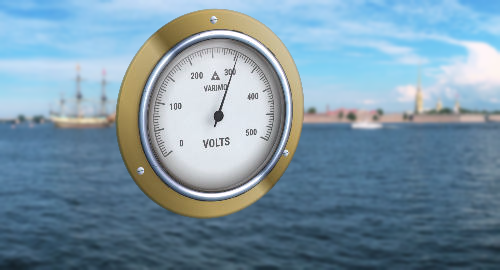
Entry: 300V
